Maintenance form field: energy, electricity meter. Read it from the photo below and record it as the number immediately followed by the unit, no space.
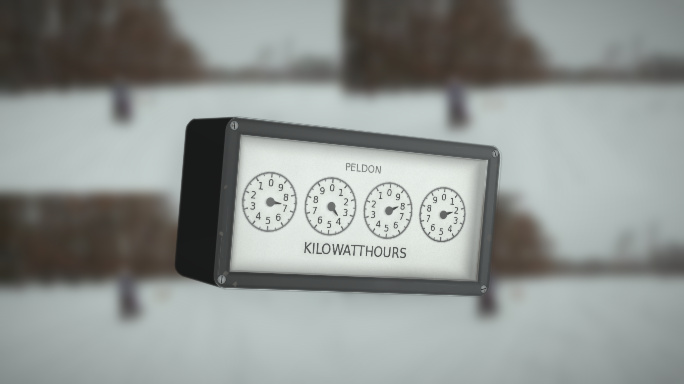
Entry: 7382kWh
